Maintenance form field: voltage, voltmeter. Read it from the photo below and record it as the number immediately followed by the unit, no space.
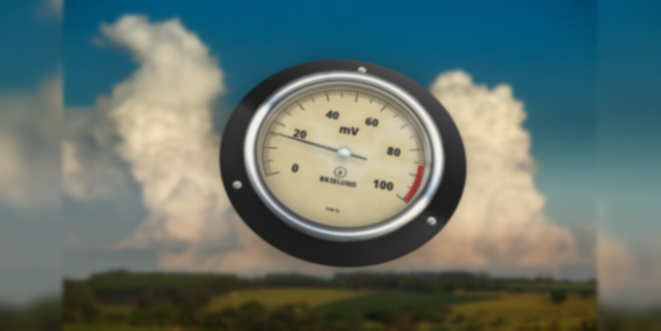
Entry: 15mV
